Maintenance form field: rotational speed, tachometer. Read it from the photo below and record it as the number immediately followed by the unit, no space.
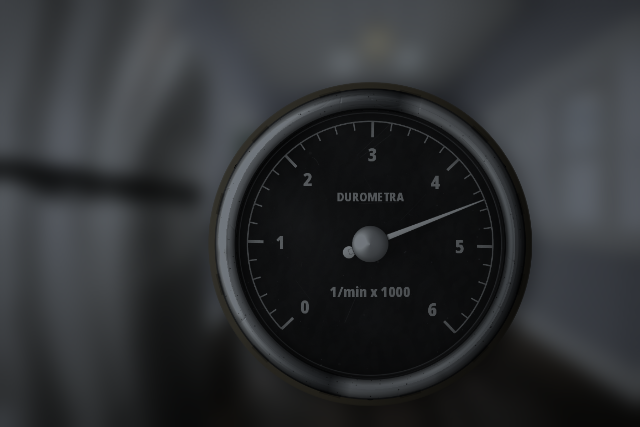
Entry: 4500rpm
